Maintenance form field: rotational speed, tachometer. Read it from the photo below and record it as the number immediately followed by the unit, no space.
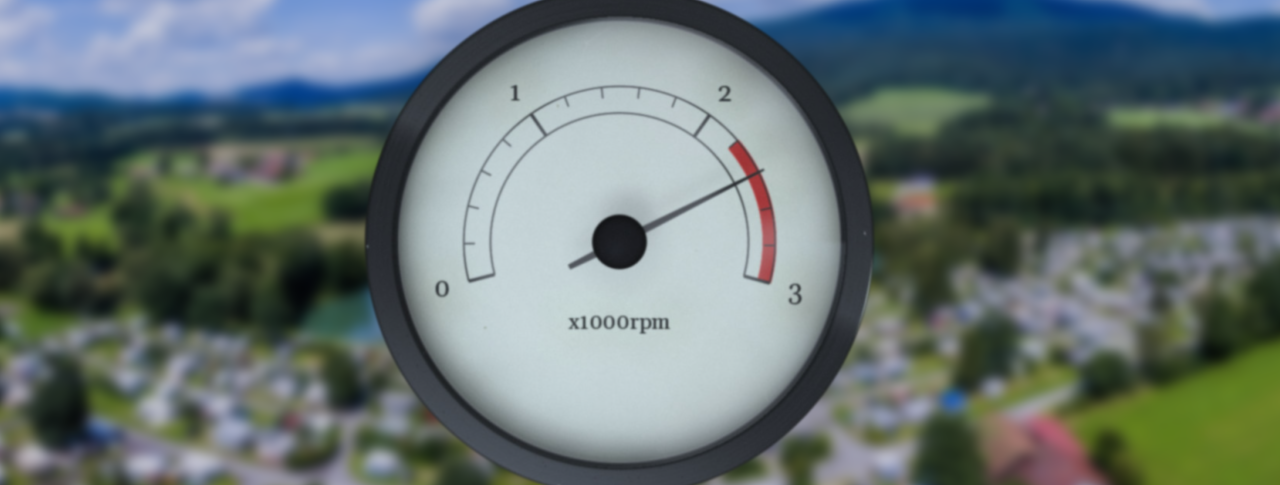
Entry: 2400rpm
